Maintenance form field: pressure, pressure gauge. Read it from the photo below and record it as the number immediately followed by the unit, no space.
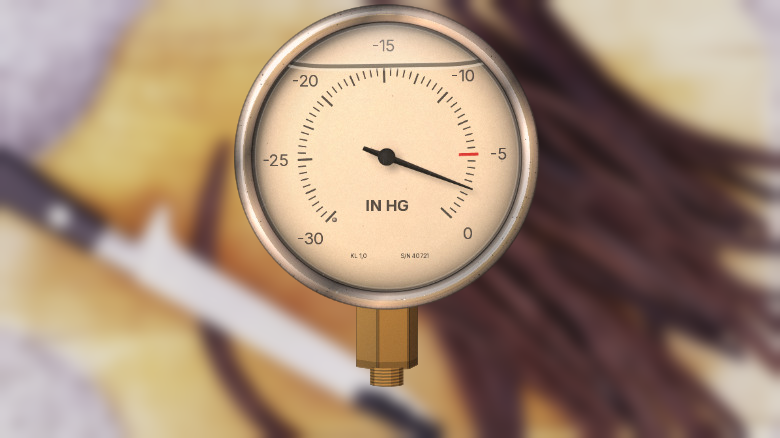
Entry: -2.5inHg
